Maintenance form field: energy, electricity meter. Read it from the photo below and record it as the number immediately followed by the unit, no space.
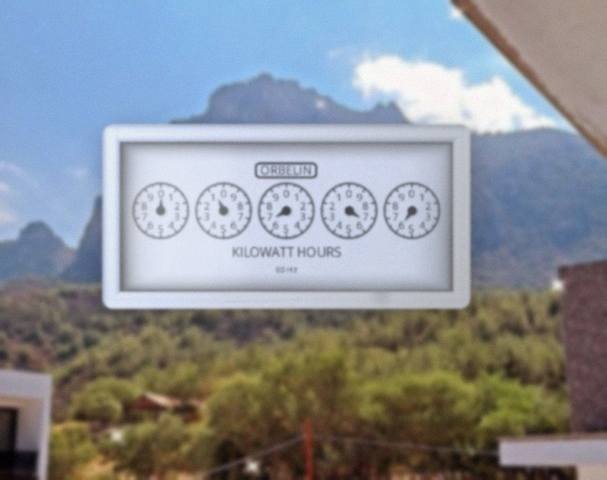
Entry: 666kWh
